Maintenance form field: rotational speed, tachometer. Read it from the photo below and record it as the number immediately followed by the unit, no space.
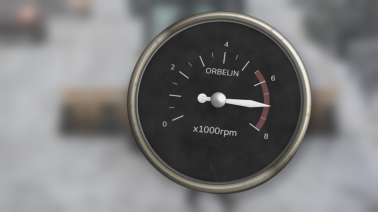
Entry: 7000rpm
